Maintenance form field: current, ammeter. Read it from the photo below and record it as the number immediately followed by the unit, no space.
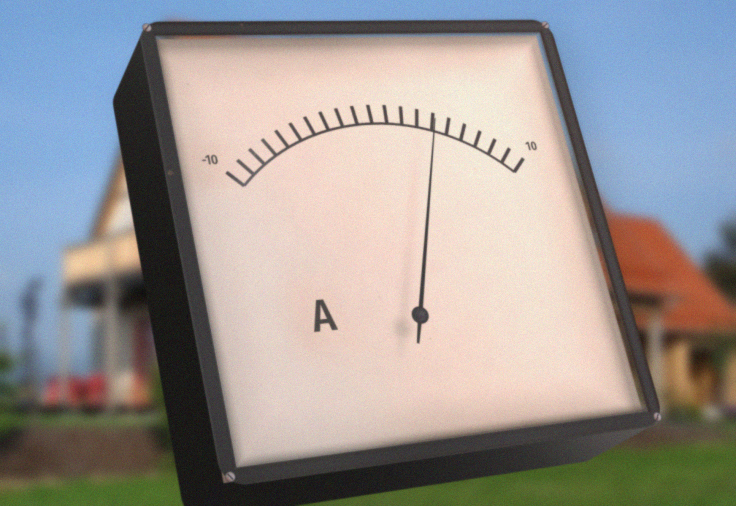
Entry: 4A
